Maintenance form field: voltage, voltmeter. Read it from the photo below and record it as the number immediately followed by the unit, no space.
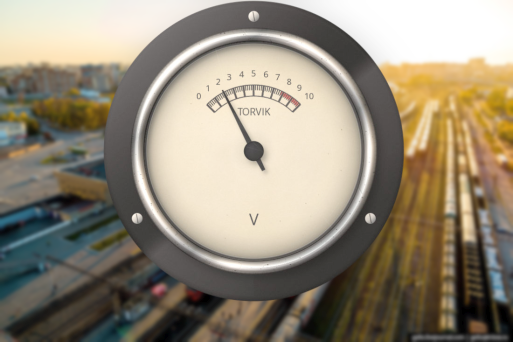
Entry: 2V
